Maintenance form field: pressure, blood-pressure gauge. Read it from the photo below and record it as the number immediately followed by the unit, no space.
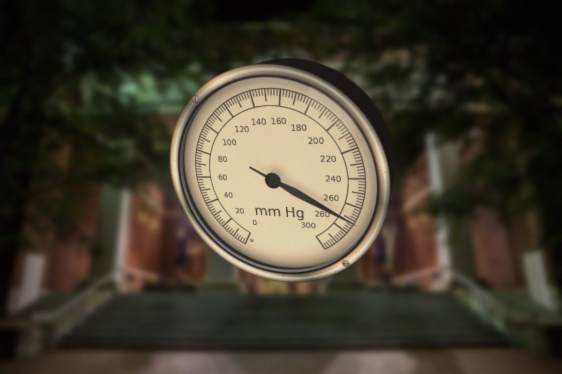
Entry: 270mmHg
